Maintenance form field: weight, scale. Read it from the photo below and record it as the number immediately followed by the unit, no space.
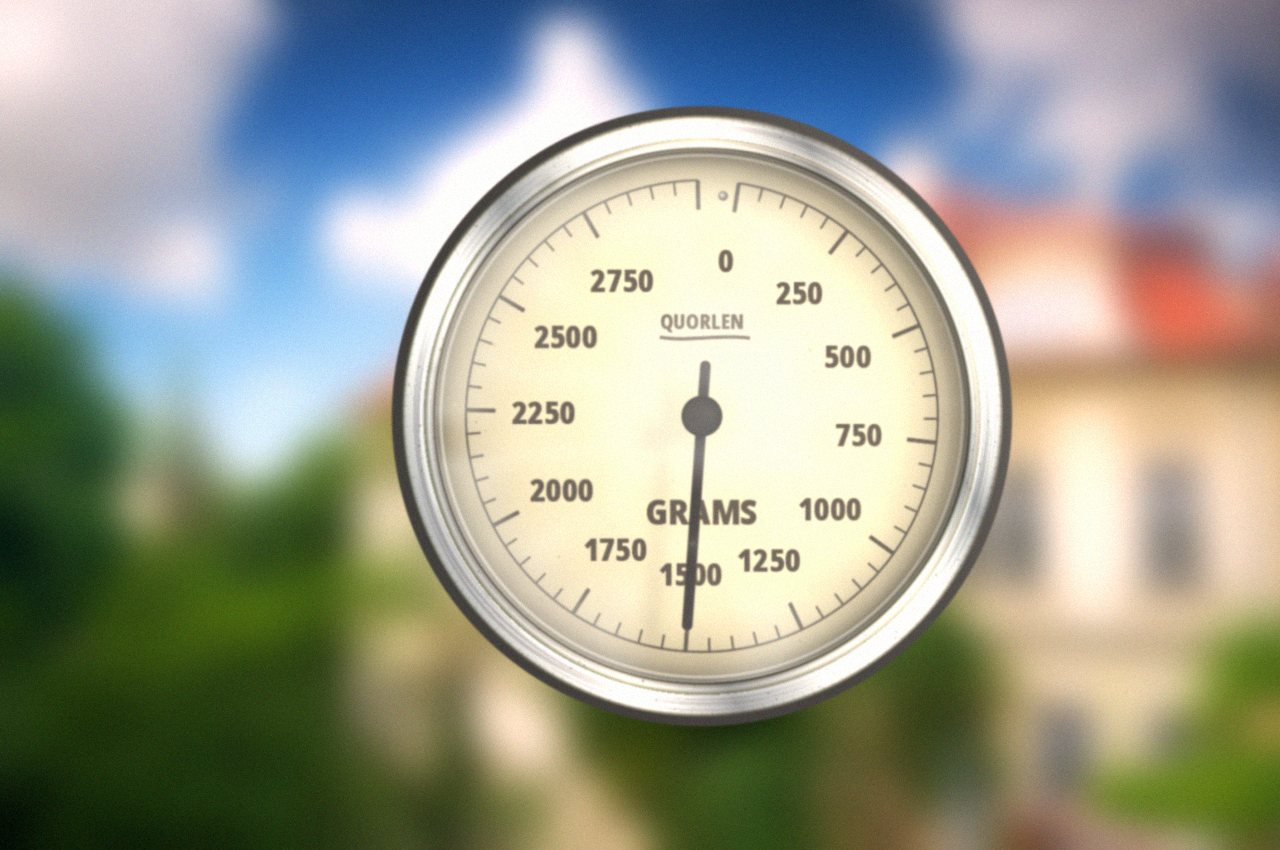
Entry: 1500g
